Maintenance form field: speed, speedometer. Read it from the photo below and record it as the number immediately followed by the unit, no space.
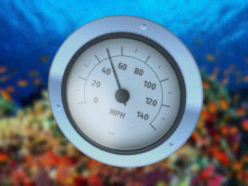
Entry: 50mph
